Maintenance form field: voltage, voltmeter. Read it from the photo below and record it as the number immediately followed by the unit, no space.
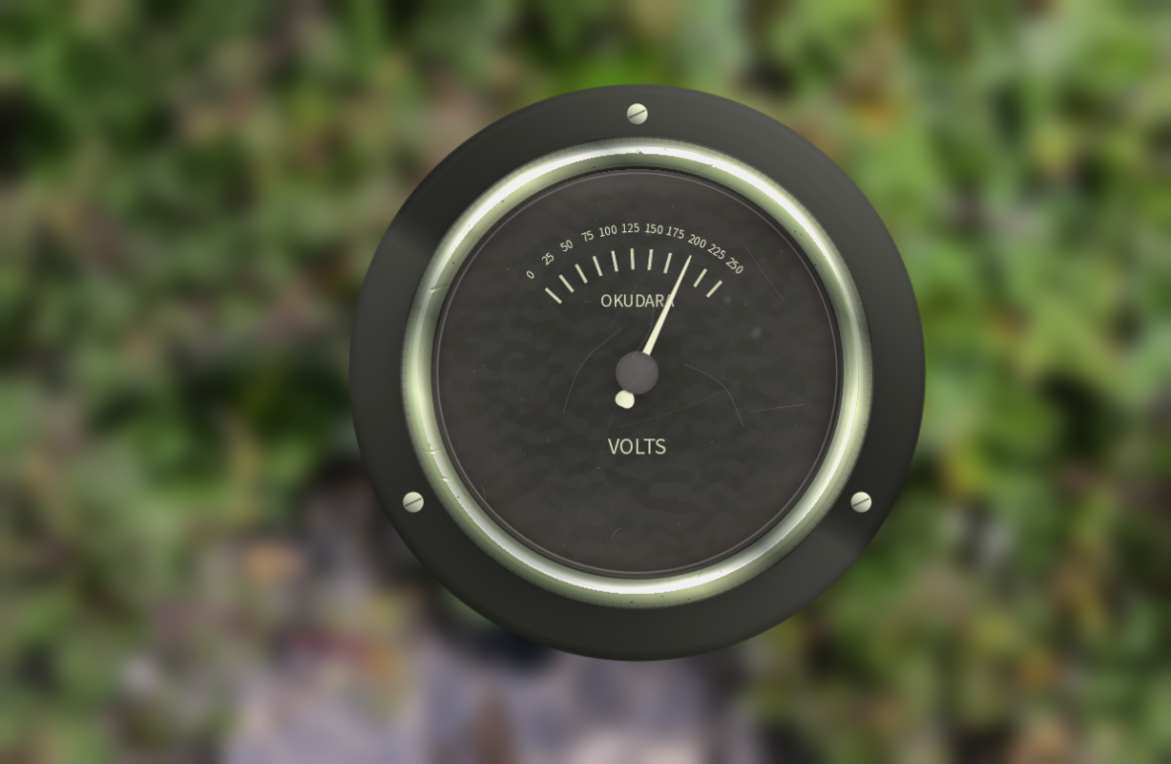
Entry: 200V
